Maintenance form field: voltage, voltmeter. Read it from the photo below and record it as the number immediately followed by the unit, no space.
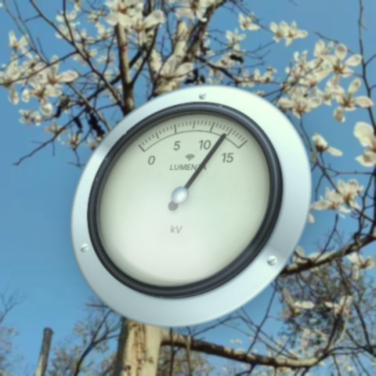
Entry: 12.5kV
